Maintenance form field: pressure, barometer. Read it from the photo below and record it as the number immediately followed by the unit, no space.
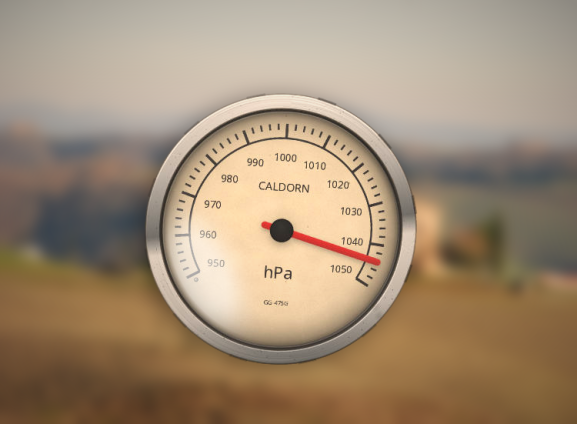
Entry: 1044hPa
